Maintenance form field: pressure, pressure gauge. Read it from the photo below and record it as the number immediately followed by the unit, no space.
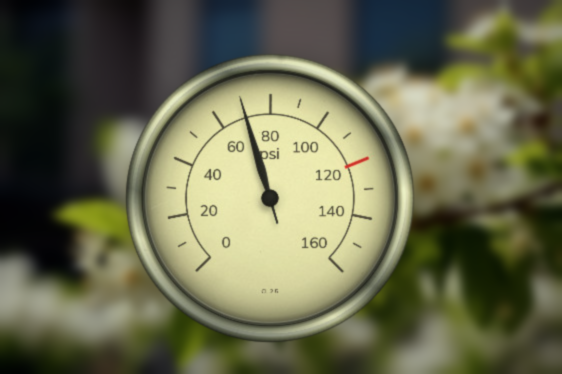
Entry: 70psi
